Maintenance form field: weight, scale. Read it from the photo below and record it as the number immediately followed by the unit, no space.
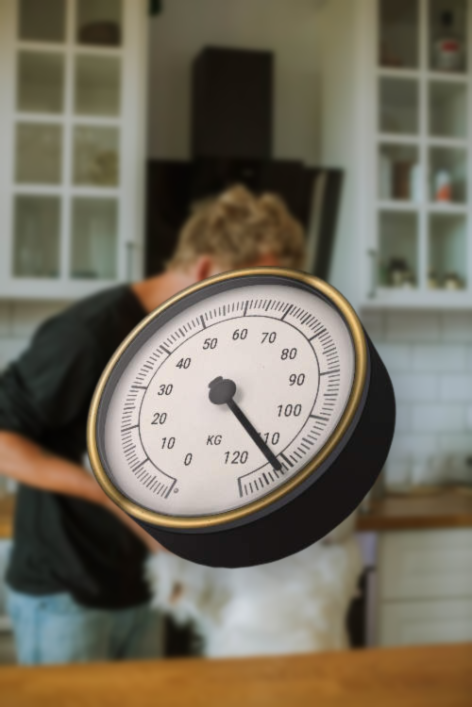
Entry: 112kg
